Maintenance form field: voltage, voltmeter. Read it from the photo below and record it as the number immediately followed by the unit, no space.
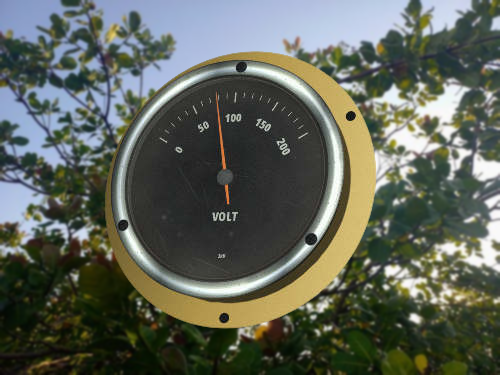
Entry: 80V
